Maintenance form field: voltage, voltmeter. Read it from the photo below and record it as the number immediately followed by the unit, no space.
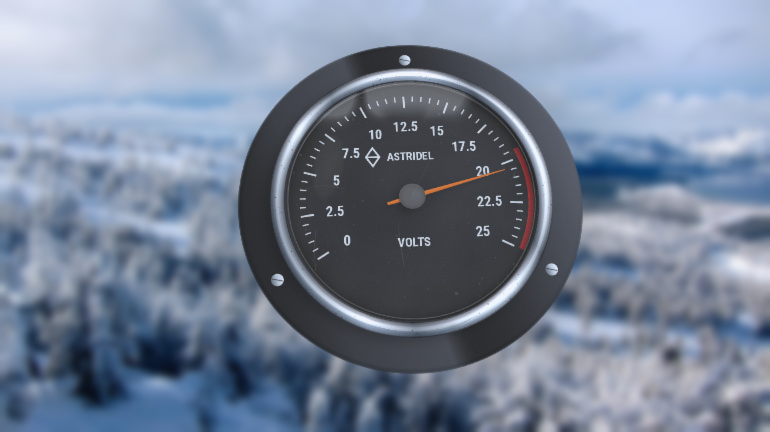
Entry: 20.5V
